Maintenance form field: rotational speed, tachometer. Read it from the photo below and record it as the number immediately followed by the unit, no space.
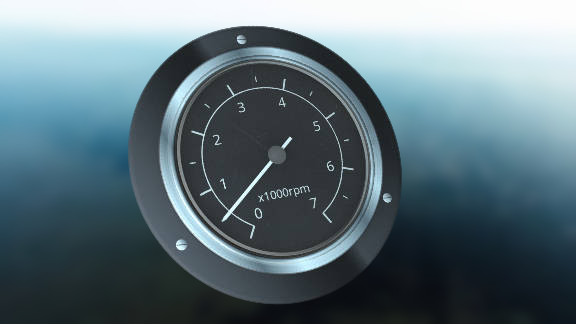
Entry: 500rpm
